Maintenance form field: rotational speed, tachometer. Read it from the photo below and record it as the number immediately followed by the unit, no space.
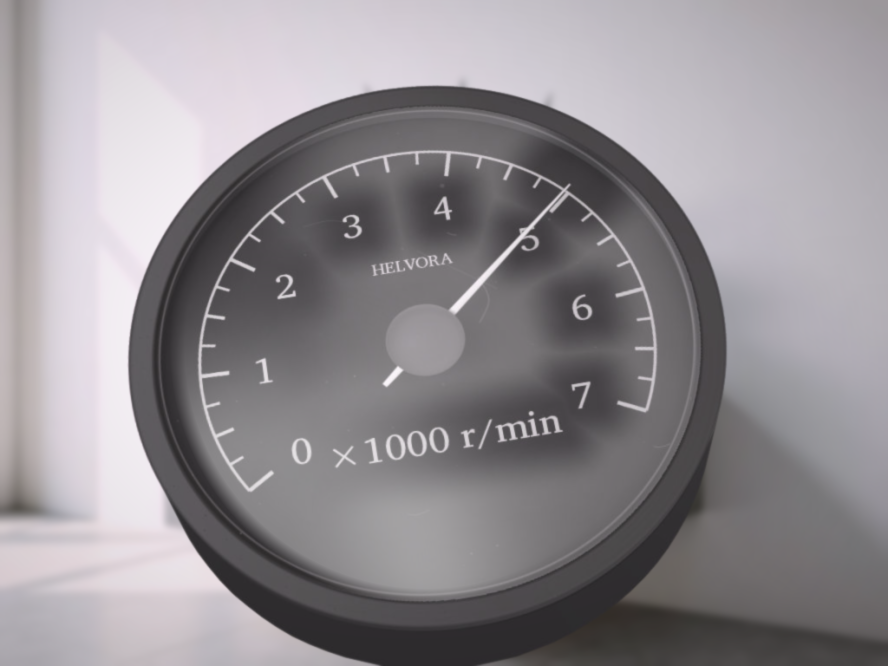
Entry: 5000rpm
